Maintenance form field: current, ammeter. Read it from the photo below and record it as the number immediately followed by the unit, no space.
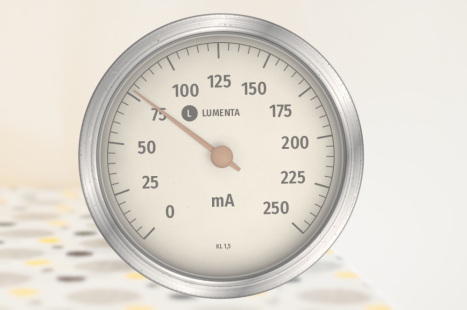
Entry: 77.5mA
